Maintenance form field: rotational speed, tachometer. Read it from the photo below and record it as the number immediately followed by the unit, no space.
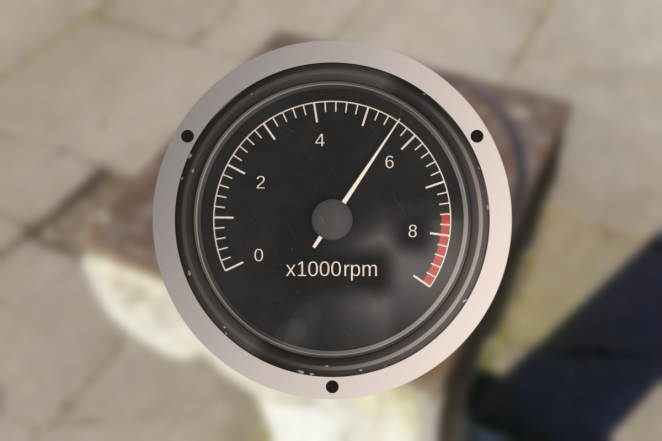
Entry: 5600rpm
